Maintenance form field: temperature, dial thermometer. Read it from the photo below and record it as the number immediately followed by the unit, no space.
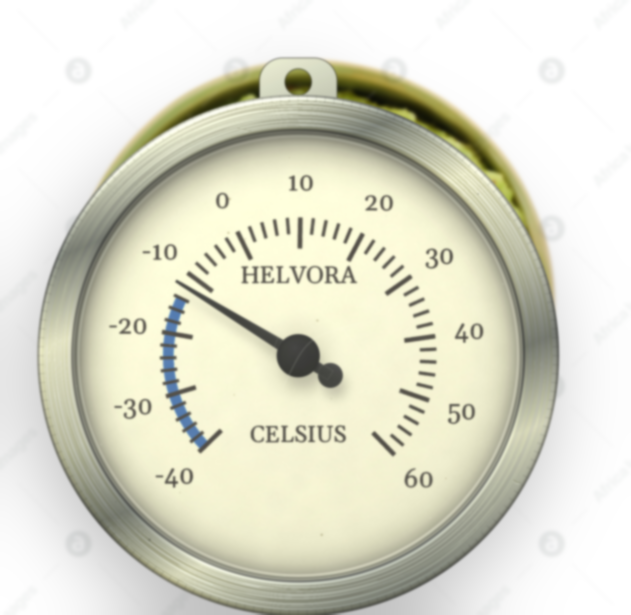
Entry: -12°C
